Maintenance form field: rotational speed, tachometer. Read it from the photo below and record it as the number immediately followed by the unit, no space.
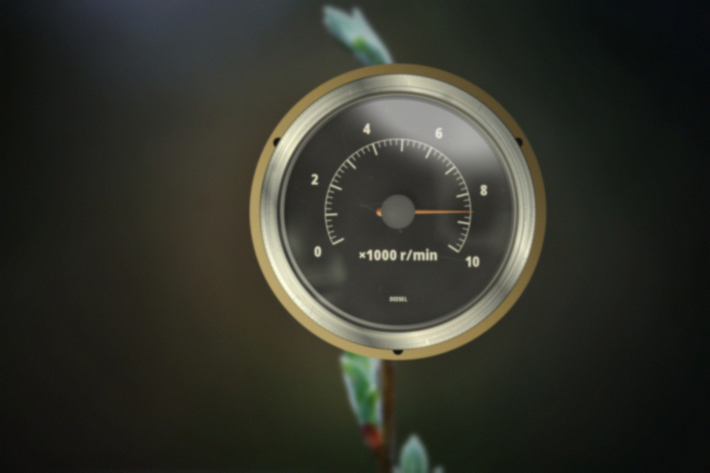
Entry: 8600rpm
